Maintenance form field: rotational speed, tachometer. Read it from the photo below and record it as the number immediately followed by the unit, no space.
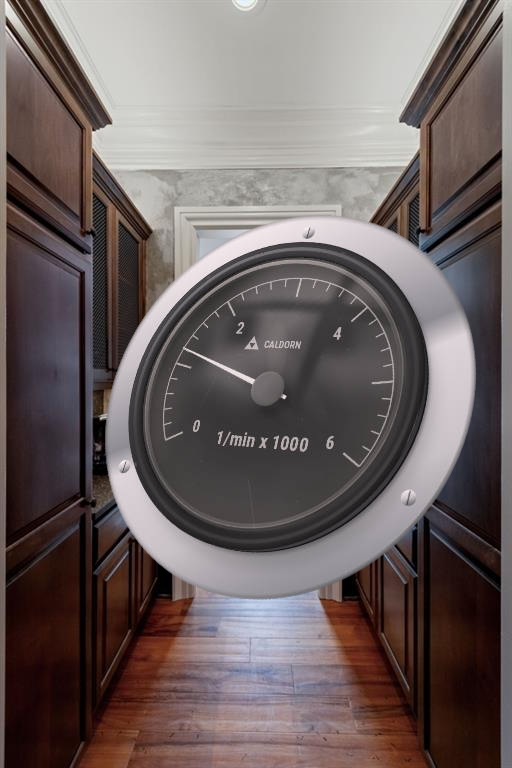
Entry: 1200rpm
